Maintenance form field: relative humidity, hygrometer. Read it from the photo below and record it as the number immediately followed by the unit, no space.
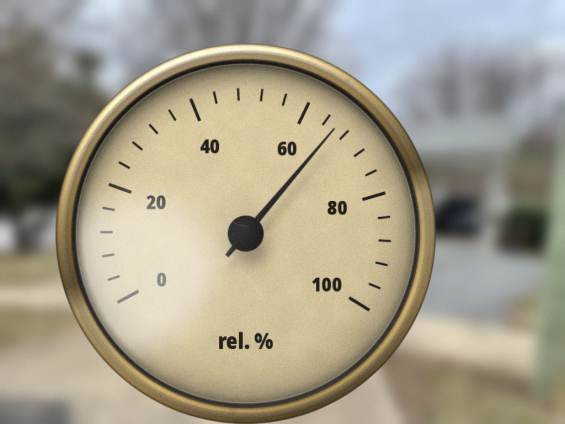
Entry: 66%
